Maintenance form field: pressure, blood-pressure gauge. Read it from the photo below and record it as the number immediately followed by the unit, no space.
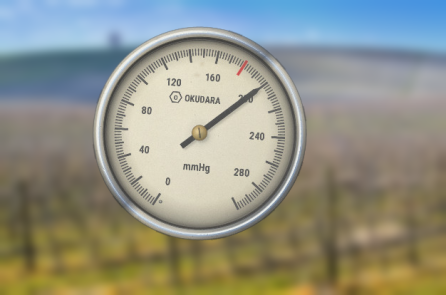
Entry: 200mmHg
